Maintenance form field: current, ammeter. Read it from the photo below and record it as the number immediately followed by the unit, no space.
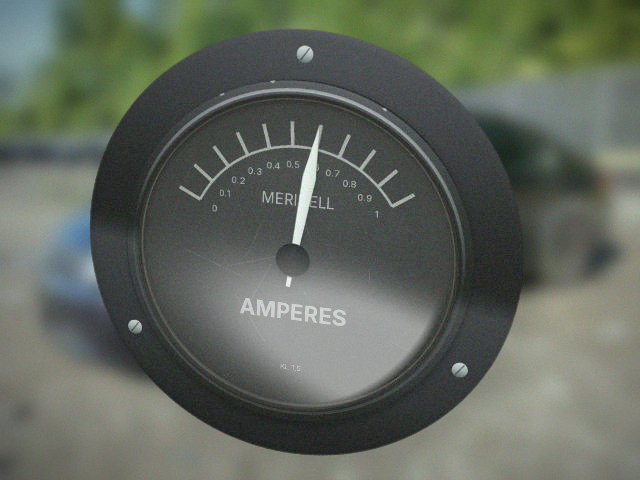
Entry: 0.6A
